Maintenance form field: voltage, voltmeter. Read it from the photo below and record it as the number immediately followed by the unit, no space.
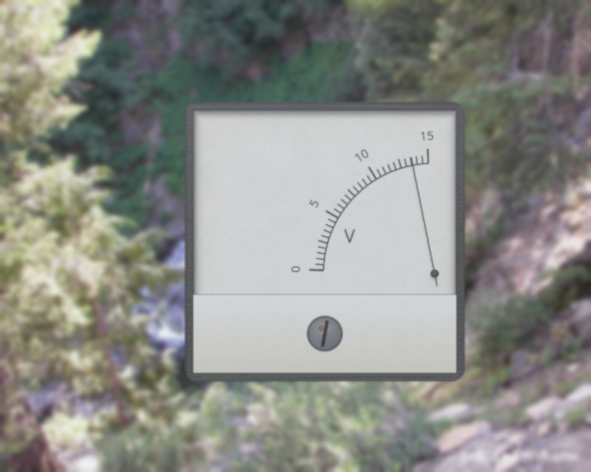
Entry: 13.5V
